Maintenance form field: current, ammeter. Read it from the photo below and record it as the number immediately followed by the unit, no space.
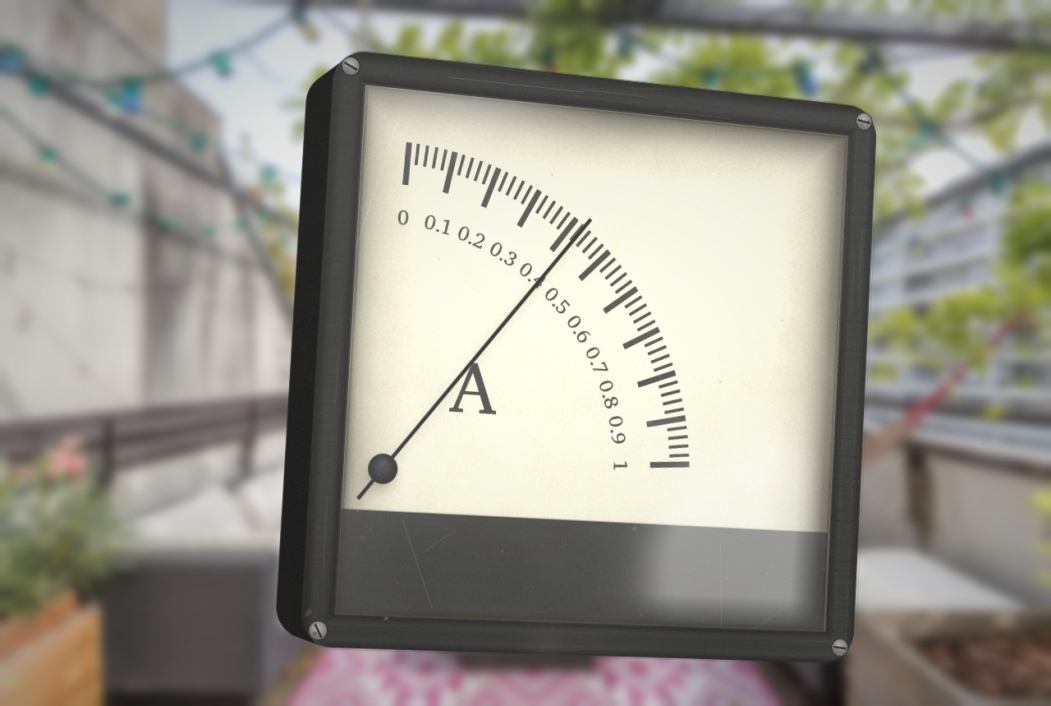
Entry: 0.42A
